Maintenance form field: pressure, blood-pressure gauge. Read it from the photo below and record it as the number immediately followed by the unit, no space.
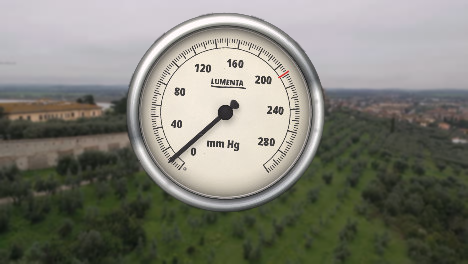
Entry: 10mmHg
